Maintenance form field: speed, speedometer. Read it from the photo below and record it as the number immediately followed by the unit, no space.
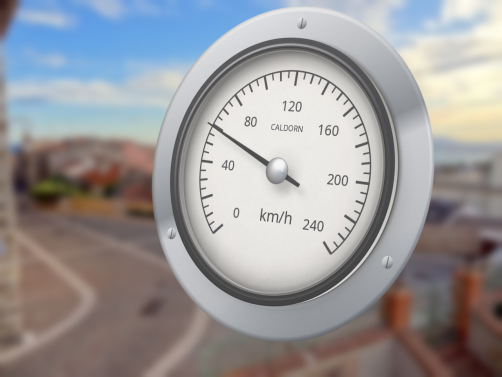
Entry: 60km/h
